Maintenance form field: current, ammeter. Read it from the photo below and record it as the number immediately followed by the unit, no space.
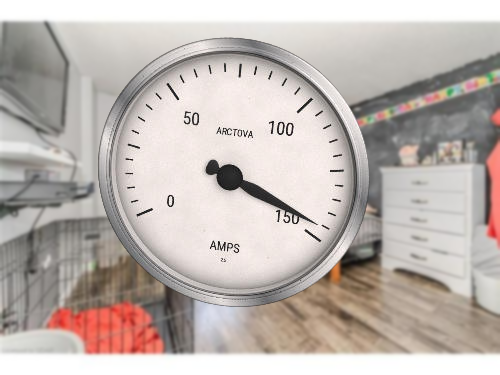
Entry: 145A
